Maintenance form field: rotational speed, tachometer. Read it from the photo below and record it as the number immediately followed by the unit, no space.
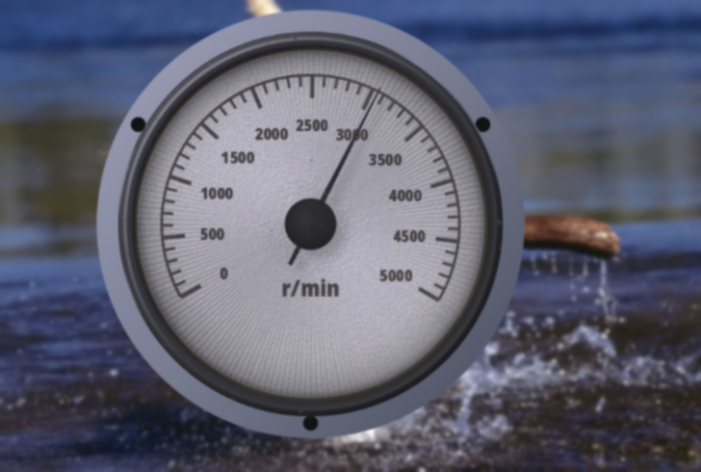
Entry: 3050rpm
